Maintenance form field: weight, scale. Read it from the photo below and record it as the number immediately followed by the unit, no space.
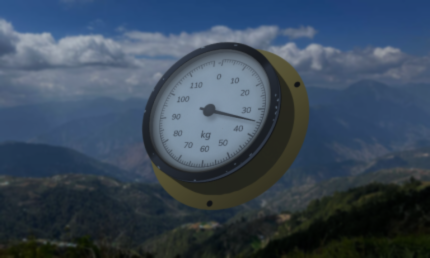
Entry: 35kg
